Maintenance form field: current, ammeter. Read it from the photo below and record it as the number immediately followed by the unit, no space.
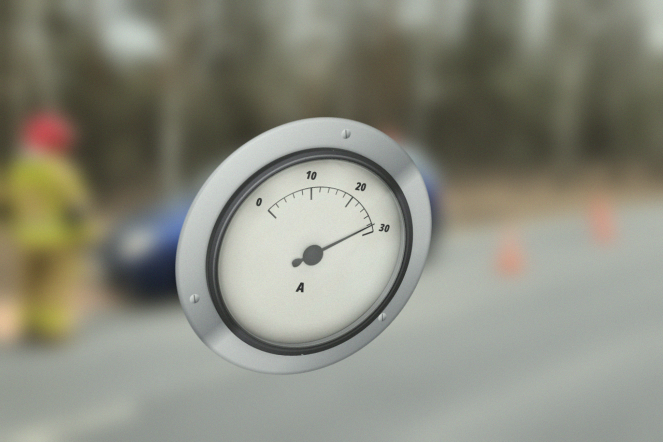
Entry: 28A
